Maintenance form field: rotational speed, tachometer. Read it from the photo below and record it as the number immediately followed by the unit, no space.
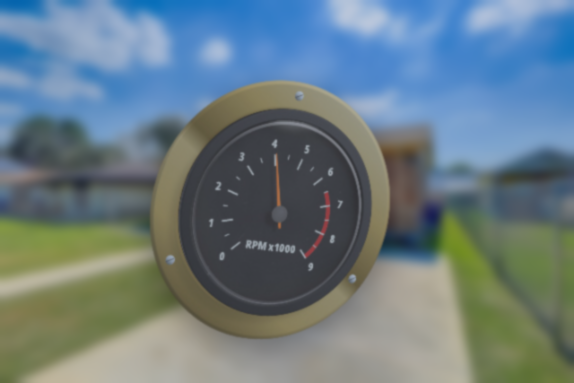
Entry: 4000rpm
